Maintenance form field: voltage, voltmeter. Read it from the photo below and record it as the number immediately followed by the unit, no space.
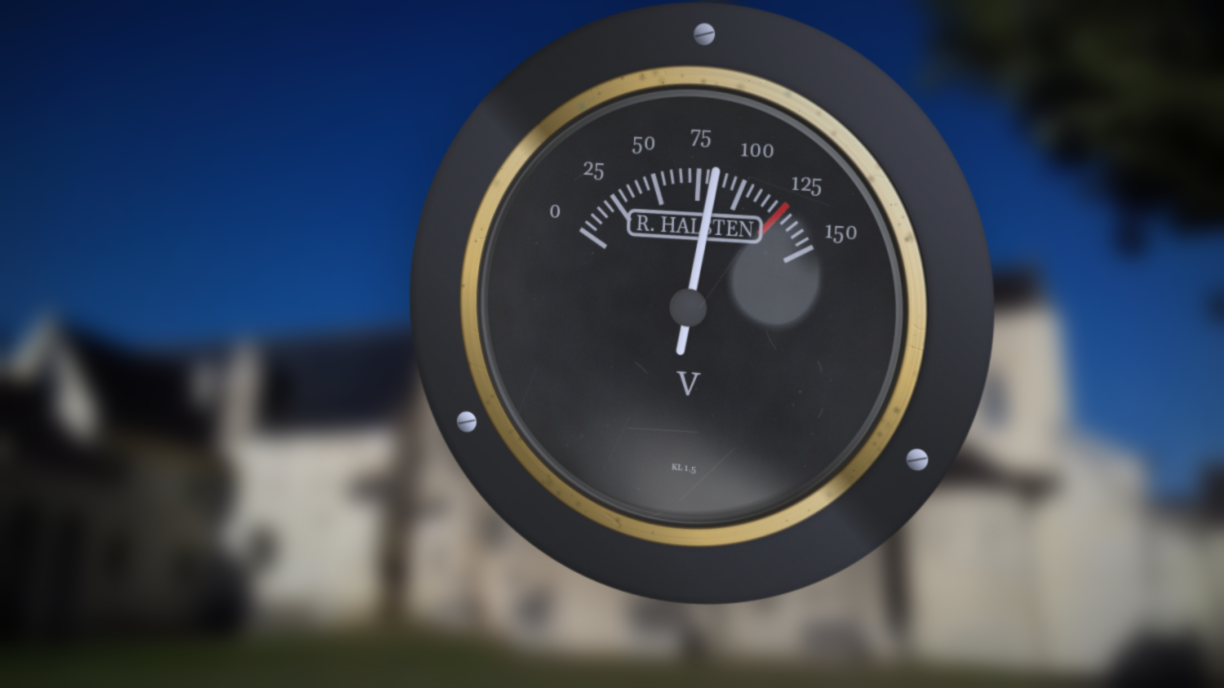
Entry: 85V
